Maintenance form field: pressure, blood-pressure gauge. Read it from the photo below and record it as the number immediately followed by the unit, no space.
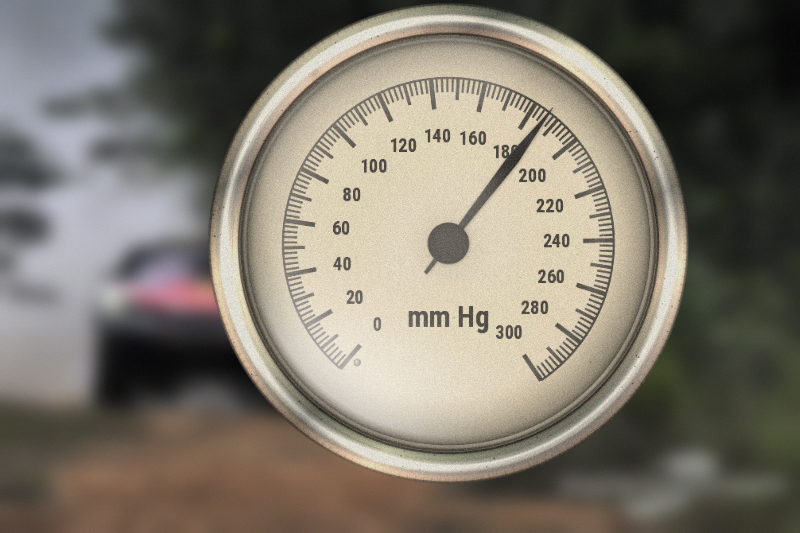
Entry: 186mmHg
